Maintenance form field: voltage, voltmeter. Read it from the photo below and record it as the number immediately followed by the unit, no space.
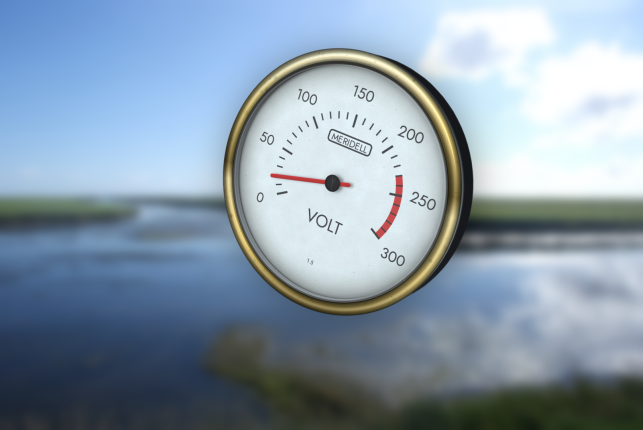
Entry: 20V
